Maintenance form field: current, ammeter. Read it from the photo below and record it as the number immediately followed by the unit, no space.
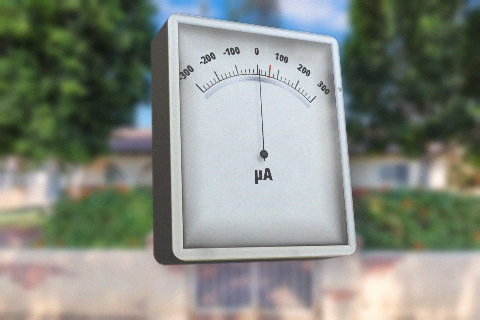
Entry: 0µA
